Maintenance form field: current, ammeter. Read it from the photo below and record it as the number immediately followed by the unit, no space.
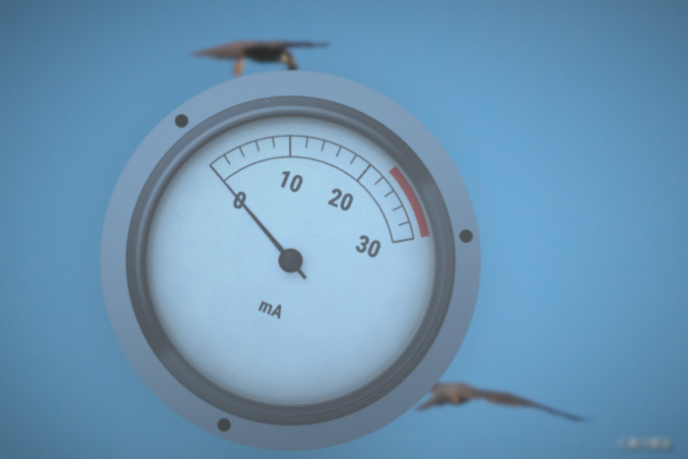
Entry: 0mA
